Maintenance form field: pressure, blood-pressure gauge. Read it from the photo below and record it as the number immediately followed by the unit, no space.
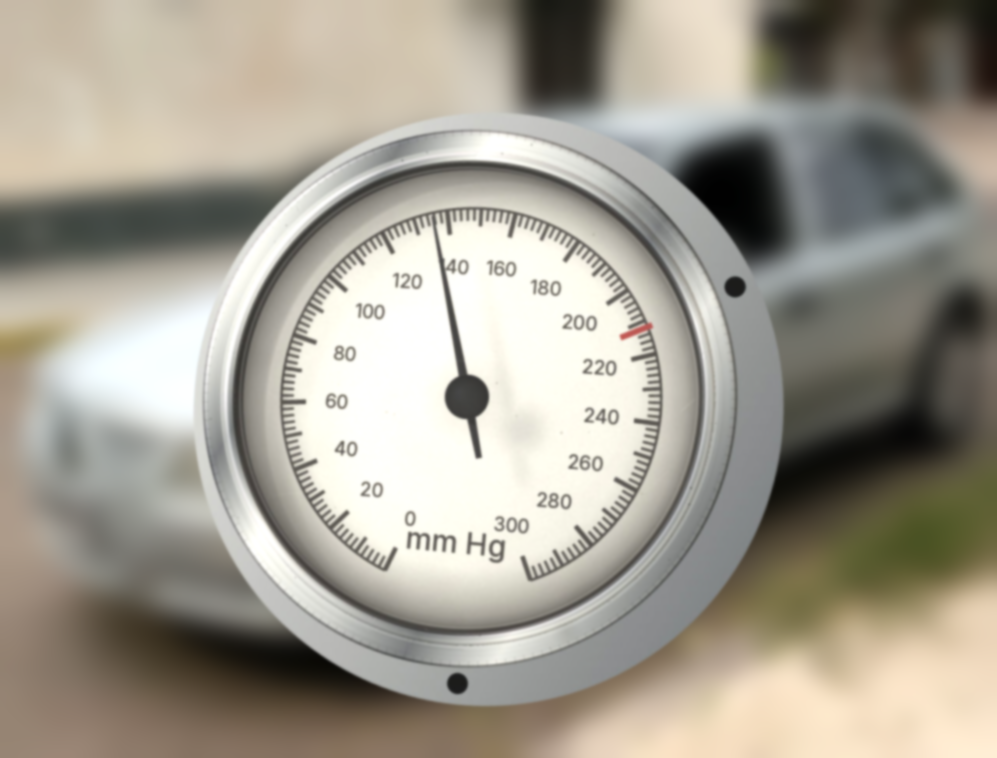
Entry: 136mmHg
